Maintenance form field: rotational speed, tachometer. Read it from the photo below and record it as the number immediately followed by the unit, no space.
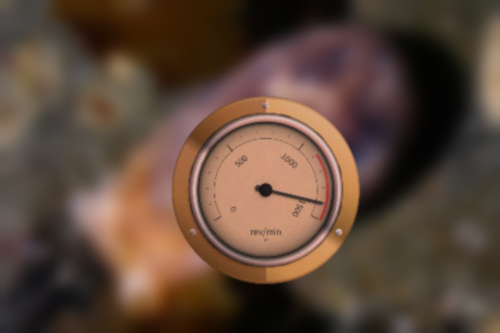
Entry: 1400rpm
